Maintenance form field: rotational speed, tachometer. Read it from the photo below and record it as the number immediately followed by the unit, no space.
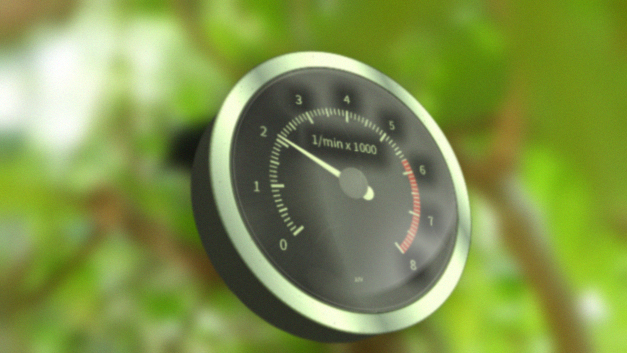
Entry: 2000rpm
